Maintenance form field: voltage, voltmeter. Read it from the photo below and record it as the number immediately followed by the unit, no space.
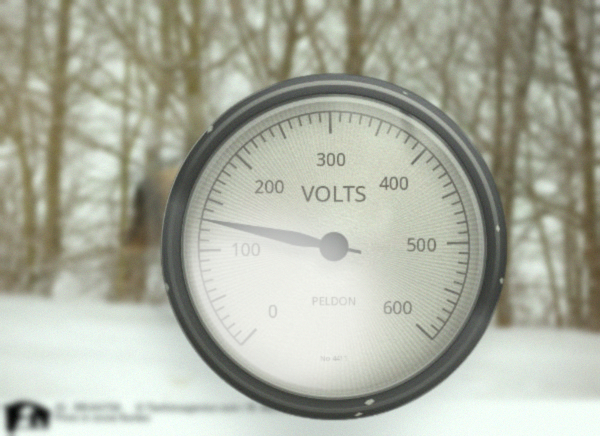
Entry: 130V
